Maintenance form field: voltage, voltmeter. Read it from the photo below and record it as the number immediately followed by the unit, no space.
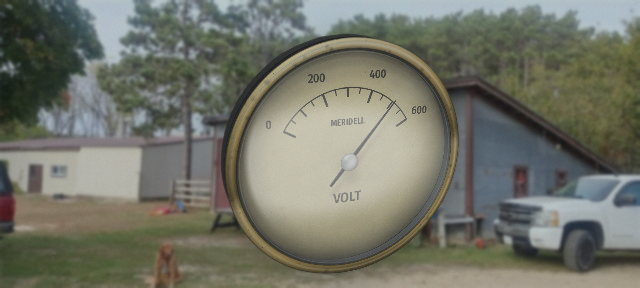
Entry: 500V
